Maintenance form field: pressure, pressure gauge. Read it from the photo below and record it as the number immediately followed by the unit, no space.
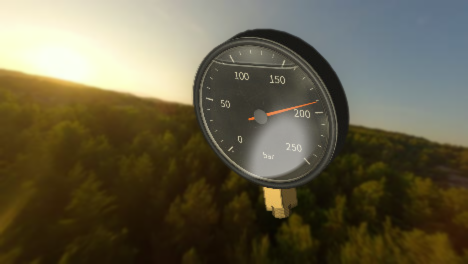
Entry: 190bar
